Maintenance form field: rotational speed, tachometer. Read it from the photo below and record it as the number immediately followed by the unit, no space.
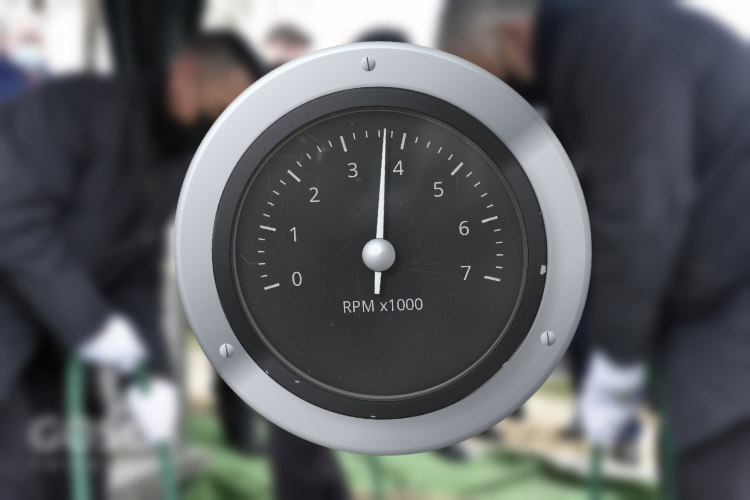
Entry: 3700rpm
